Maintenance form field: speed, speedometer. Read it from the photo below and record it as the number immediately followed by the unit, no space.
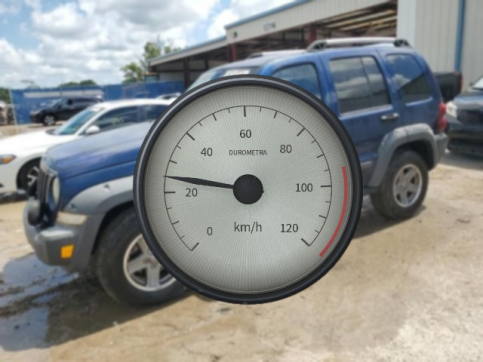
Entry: 25km/h
